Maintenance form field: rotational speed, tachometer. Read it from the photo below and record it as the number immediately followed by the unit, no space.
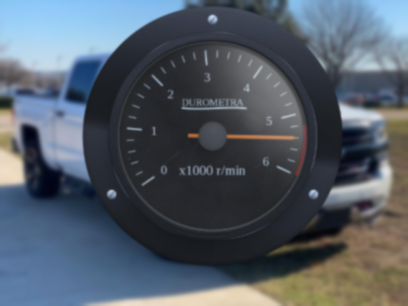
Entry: 5400rpm
